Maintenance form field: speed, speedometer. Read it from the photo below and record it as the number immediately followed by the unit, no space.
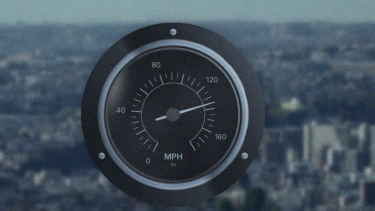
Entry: 135mph
